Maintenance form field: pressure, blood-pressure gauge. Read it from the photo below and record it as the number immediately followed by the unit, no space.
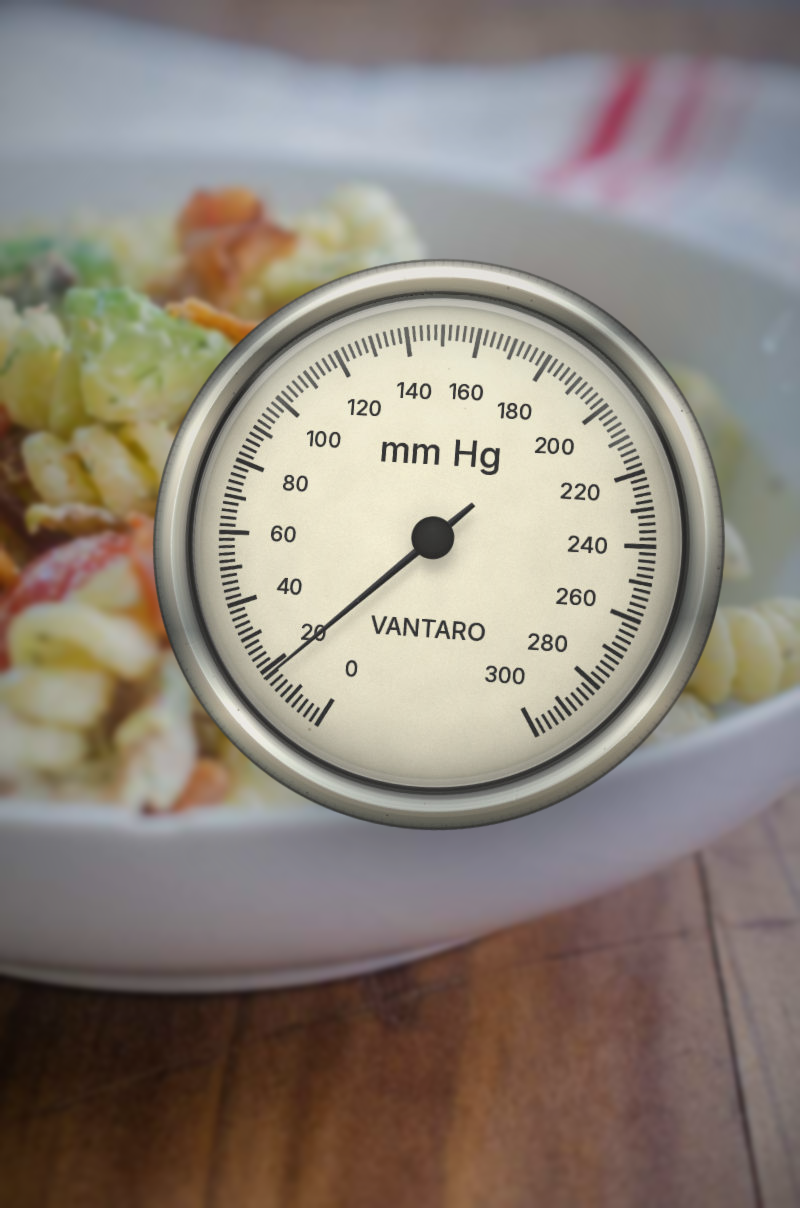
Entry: 18mmHg
